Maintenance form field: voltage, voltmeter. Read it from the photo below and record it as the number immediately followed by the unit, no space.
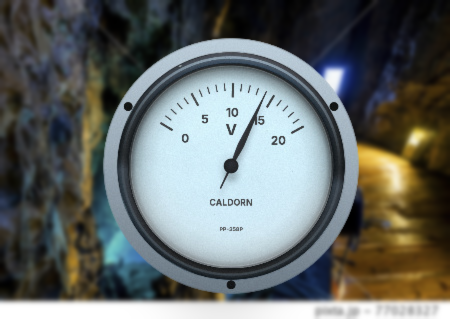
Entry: 14V
